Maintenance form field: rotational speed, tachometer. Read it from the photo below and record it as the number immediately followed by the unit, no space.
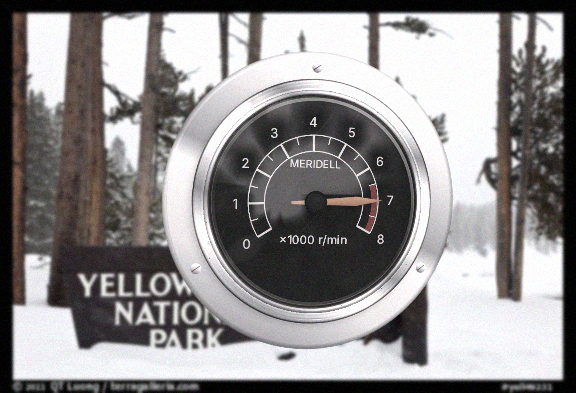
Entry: 7000rpm
